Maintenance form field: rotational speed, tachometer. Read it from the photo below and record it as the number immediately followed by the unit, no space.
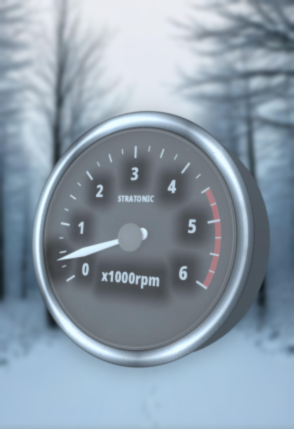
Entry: 375rpm
